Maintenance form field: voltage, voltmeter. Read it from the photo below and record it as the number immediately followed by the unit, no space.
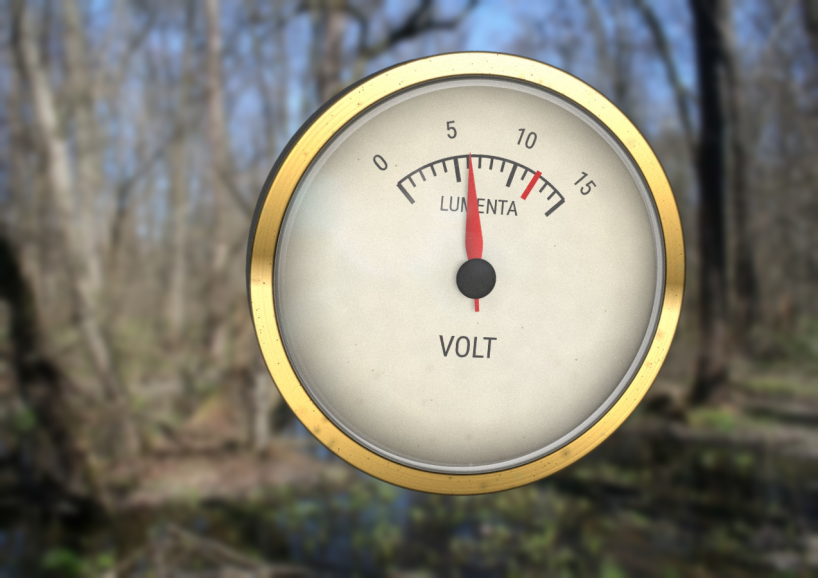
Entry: 6V
